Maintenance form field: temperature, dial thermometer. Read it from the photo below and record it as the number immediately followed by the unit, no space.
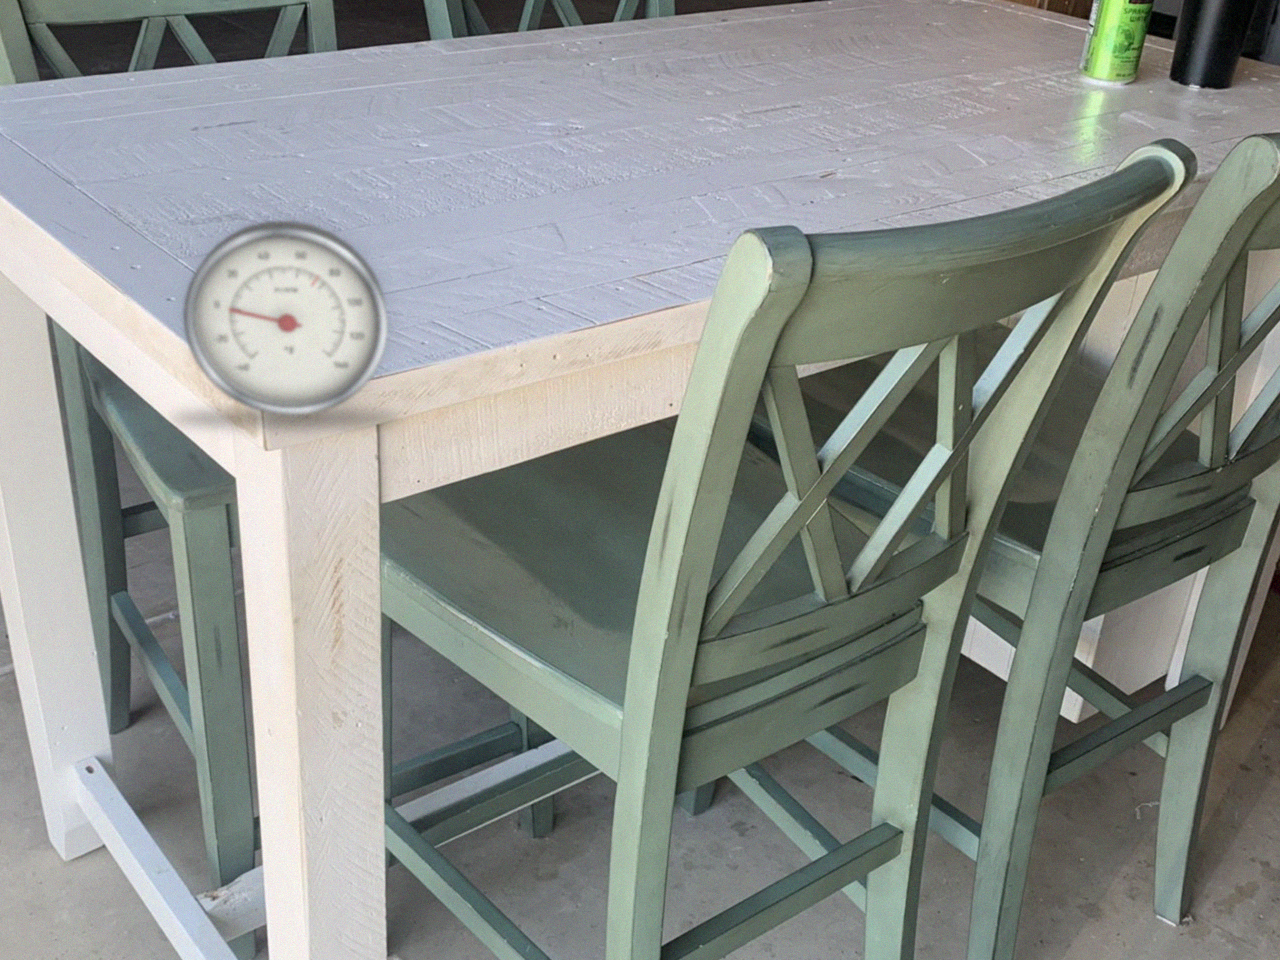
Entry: 0°F
